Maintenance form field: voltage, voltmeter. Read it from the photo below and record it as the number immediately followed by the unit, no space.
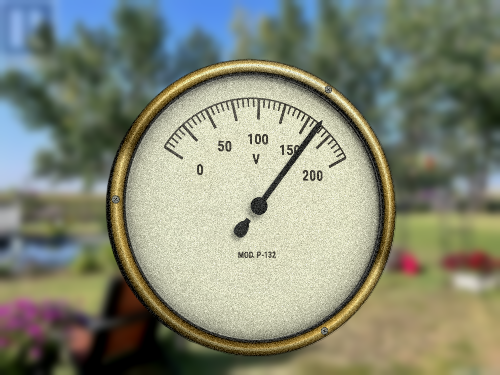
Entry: 160V
